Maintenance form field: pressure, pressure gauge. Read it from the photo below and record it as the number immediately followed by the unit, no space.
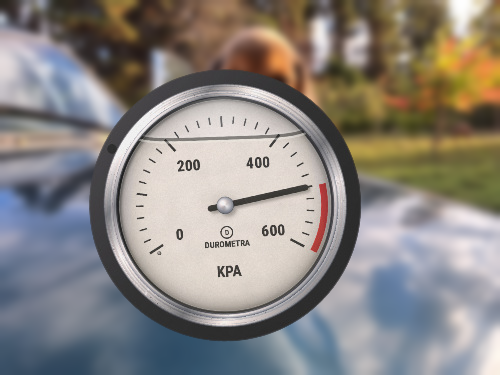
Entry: 500kPa
